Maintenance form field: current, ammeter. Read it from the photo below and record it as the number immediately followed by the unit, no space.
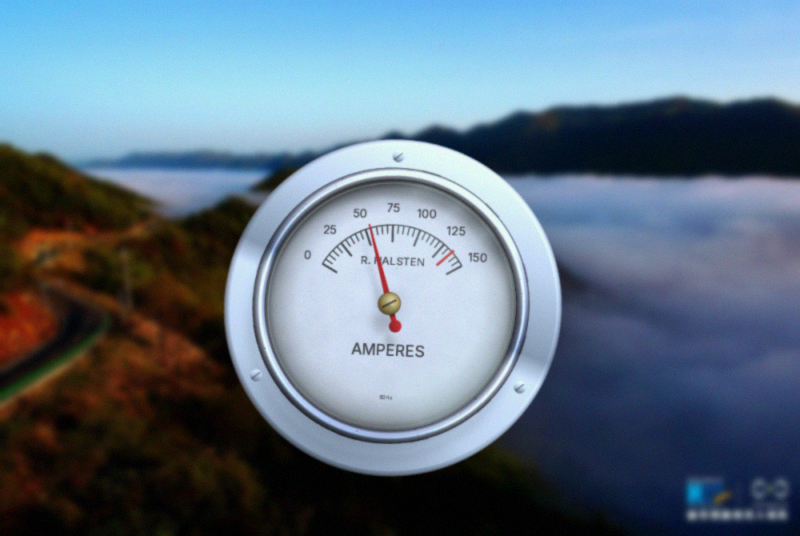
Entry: 55A
